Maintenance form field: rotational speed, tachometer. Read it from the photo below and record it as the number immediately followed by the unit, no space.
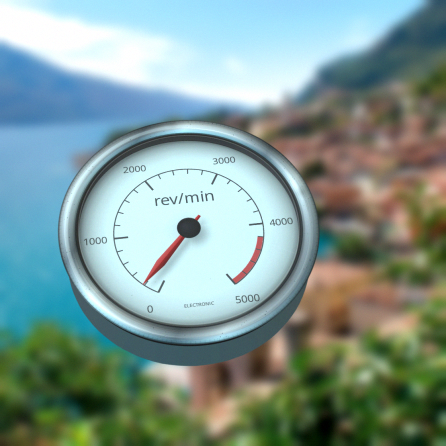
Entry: 200rpm
